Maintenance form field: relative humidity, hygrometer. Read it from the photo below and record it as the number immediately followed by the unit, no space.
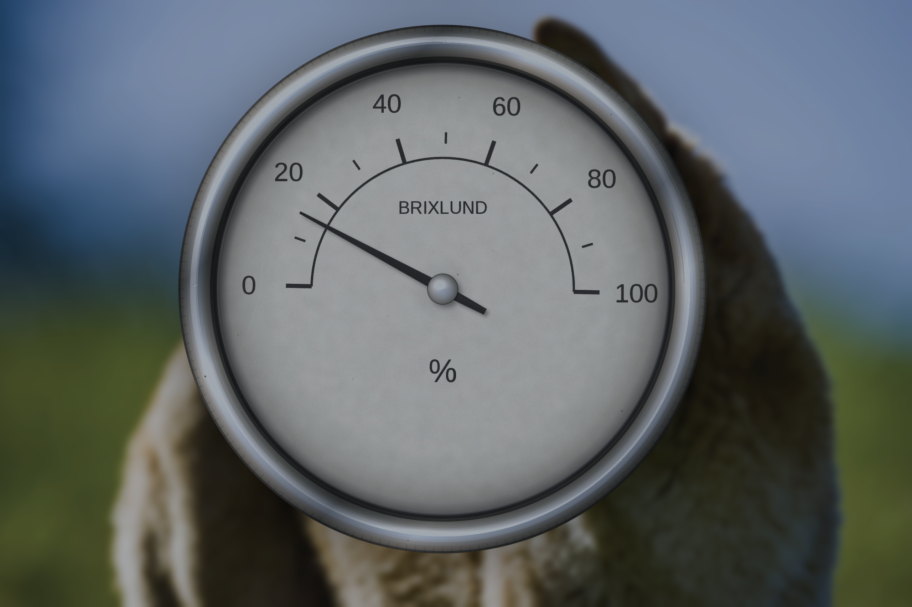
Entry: 15%
